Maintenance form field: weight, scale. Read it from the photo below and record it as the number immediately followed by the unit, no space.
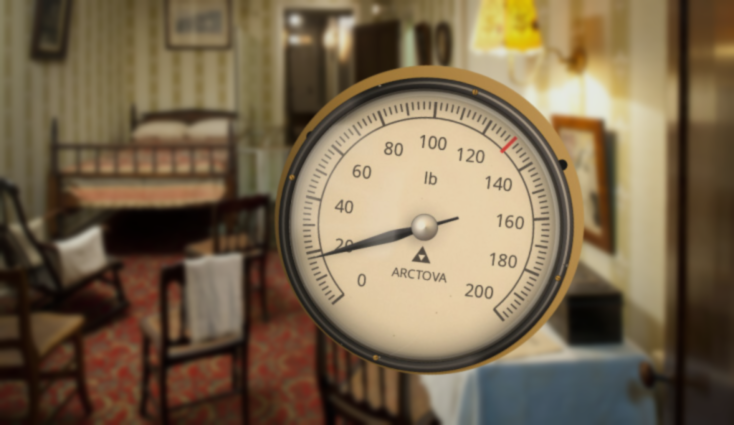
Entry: 18lb
